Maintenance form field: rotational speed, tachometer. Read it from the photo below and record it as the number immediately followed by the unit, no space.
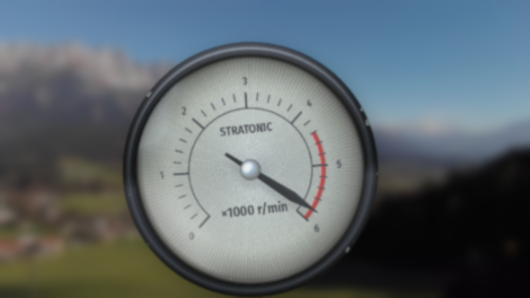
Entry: 5800rpm
